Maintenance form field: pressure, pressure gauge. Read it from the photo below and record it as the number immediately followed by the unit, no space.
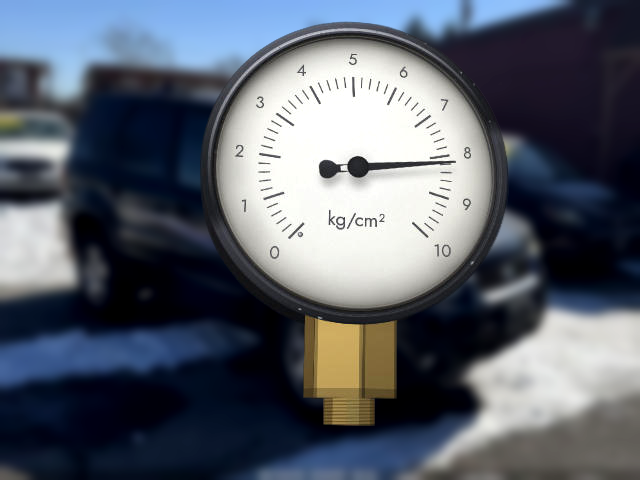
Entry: 8.2kg/cm²
